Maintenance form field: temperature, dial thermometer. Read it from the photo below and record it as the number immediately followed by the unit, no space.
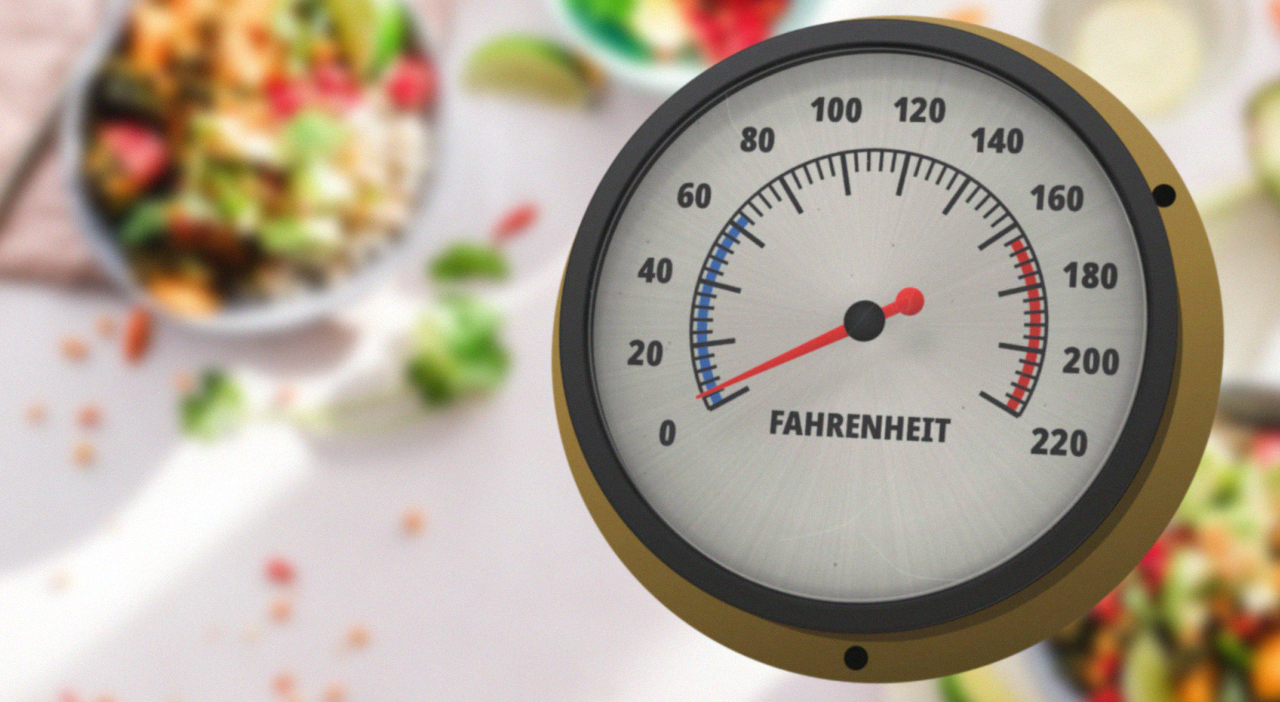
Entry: 4°F
